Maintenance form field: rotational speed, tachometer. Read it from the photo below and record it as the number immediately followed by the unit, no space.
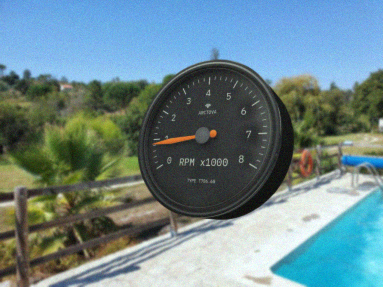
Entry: 800rpm
